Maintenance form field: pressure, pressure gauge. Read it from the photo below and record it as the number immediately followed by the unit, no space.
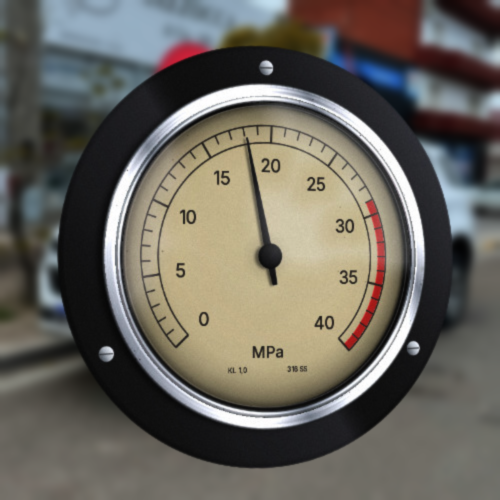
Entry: 18MPa
